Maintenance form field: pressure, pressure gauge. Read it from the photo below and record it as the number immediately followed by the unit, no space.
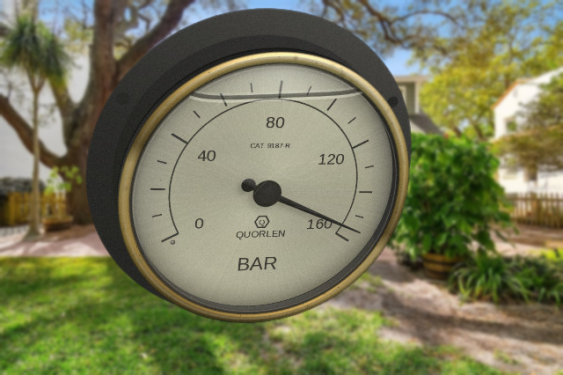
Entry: 155bar
